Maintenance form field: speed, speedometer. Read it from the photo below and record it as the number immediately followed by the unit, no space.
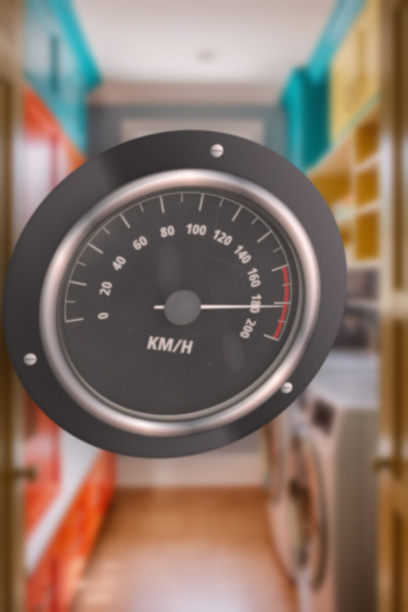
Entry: 180km/h
